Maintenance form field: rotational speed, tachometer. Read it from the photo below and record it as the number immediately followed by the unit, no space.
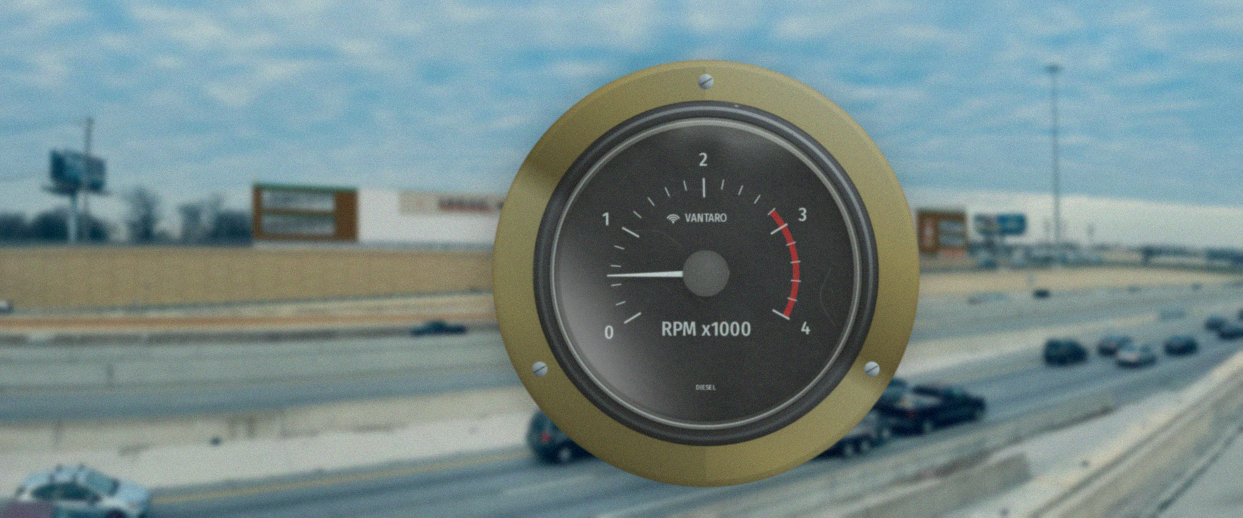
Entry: 500rpm
